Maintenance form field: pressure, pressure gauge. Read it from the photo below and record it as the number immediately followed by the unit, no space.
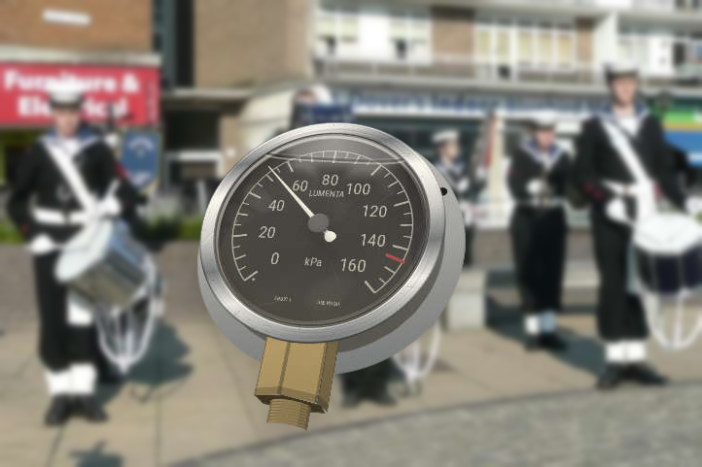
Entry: 52.5kPa
